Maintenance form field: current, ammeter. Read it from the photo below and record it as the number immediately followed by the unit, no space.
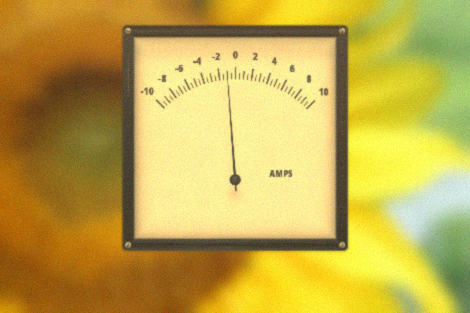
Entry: -1A
